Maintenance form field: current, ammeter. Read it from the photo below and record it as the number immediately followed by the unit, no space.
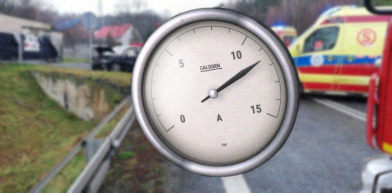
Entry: 11.5A
